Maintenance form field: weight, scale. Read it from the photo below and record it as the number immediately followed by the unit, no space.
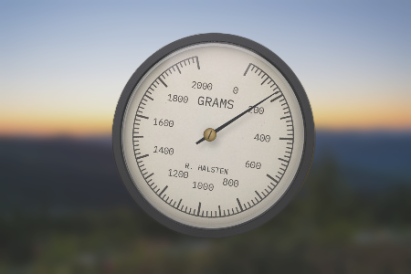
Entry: 180g
